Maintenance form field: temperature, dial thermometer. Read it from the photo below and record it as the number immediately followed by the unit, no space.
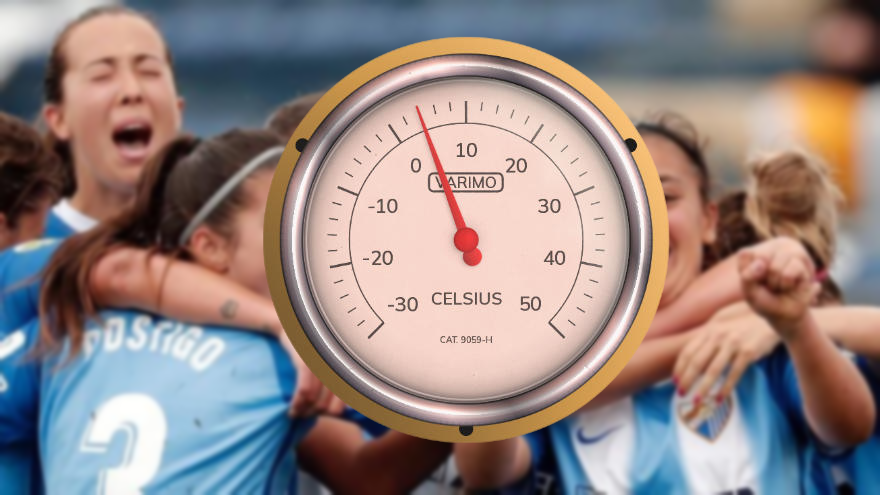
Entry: 4°C
